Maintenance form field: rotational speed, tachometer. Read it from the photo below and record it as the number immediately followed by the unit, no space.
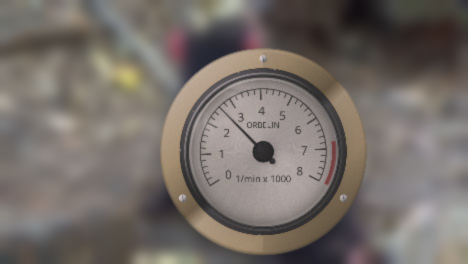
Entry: 2600rpm
